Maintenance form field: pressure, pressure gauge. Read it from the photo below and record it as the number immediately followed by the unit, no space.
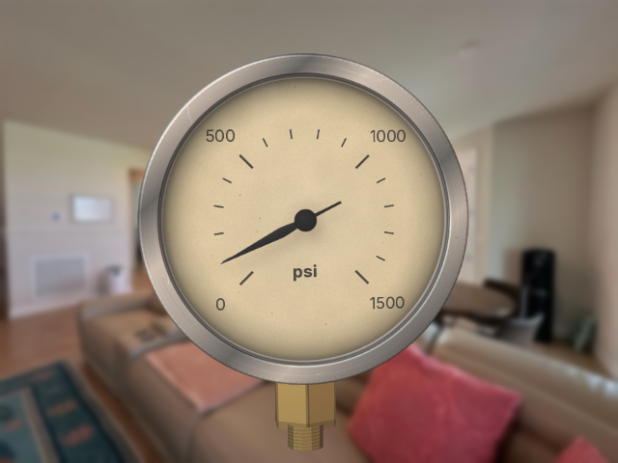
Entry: 100psi
